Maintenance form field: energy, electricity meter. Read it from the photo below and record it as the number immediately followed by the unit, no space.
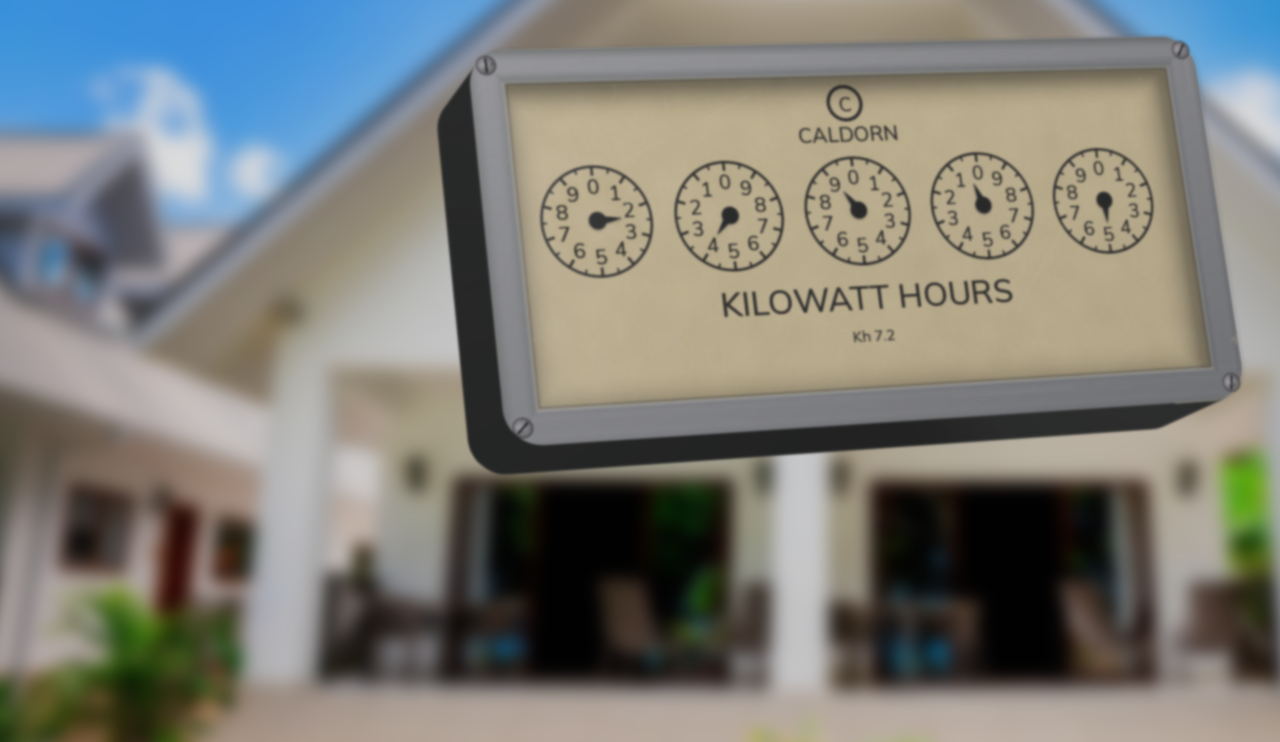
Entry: 23905kWh
